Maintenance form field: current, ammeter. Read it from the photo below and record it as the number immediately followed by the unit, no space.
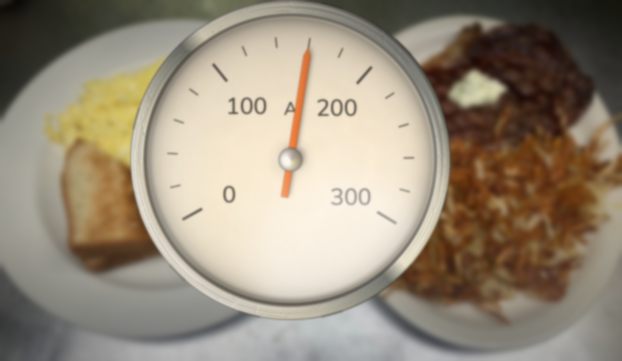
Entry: 160A
